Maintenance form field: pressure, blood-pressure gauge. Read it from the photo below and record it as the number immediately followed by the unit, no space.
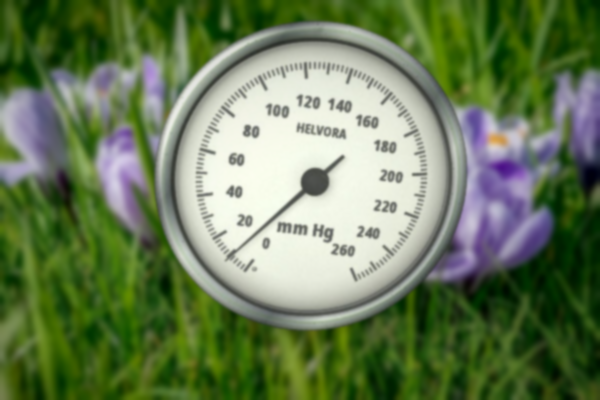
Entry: 10mmHg
